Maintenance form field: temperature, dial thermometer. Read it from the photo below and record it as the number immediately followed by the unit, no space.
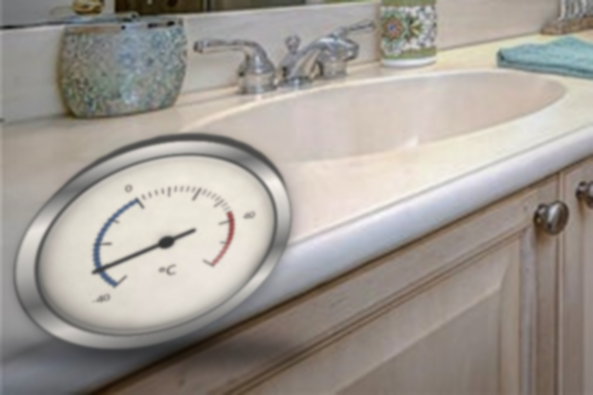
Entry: -30°C
